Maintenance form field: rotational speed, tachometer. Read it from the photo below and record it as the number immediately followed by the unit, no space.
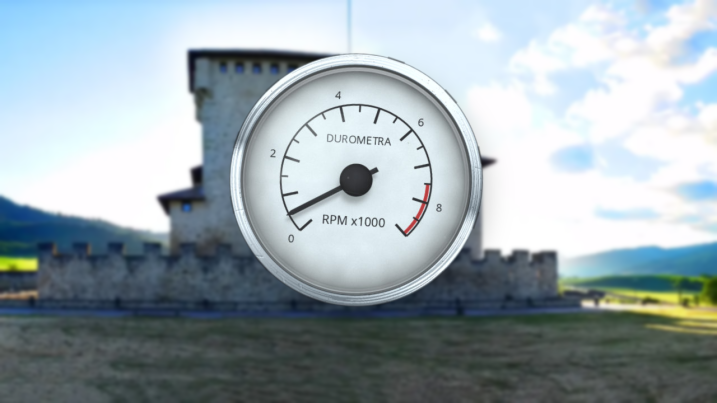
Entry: 500rpm
